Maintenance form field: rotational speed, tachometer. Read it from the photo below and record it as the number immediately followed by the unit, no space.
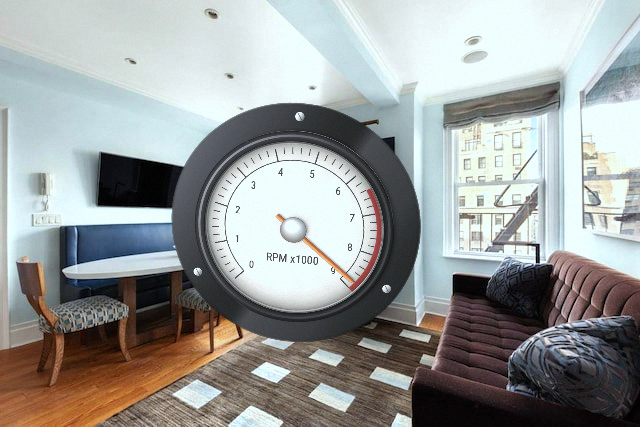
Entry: 8800rpm
